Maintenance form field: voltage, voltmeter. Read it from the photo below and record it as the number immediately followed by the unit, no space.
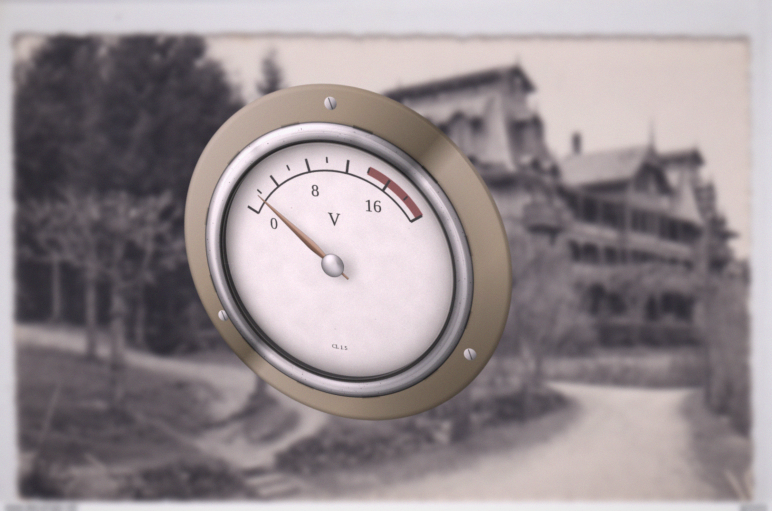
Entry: 2V
